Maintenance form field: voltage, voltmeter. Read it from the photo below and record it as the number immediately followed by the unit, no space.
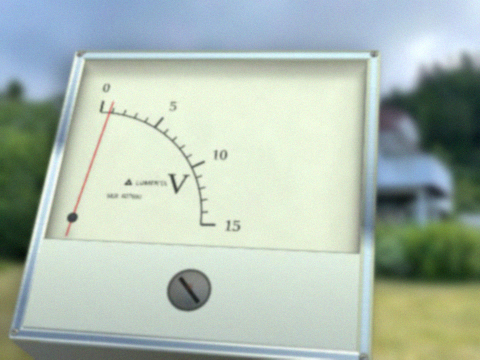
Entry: 1V
